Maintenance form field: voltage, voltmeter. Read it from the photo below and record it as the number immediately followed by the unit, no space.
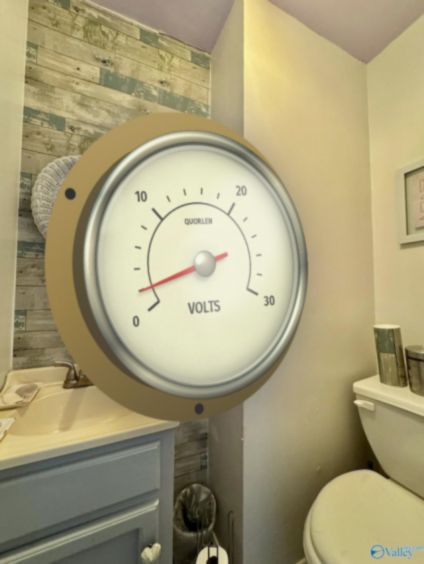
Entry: 2V
